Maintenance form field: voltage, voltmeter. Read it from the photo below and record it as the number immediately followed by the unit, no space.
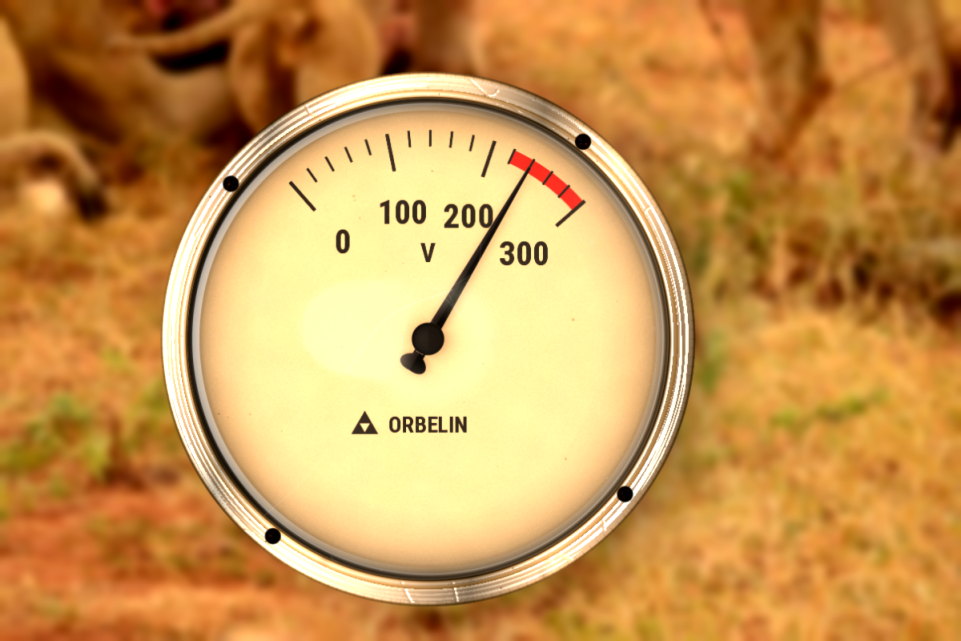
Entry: 240V
